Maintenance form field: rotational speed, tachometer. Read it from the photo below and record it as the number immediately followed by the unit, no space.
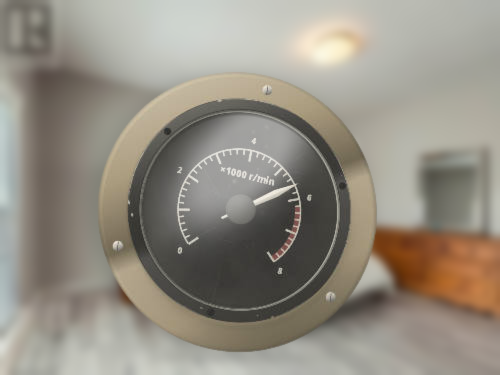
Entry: 5600rpm
